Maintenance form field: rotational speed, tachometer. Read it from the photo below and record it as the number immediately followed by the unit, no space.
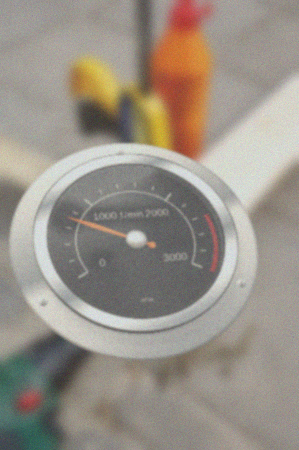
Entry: 700rpm
